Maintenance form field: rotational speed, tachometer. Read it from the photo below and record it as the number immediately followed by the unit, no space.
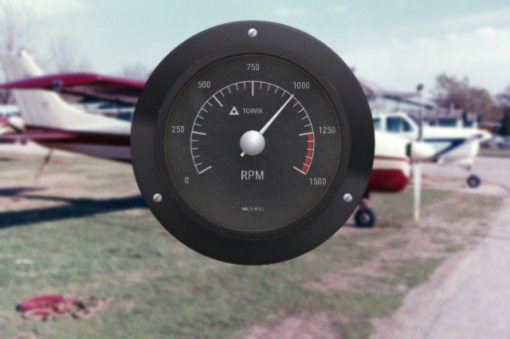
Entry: 1000rpm
